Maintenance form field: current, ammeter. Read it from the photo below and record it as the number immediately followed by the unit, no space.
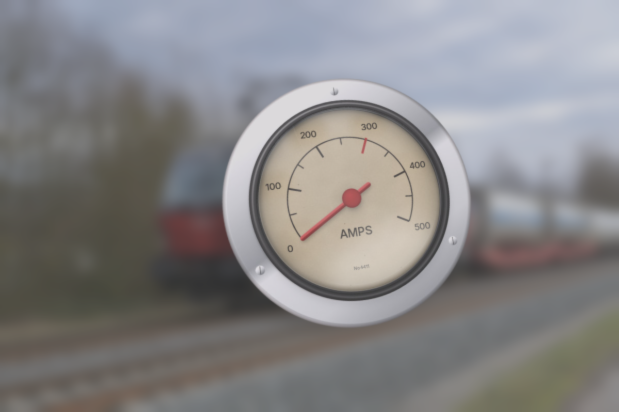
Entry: 0A
